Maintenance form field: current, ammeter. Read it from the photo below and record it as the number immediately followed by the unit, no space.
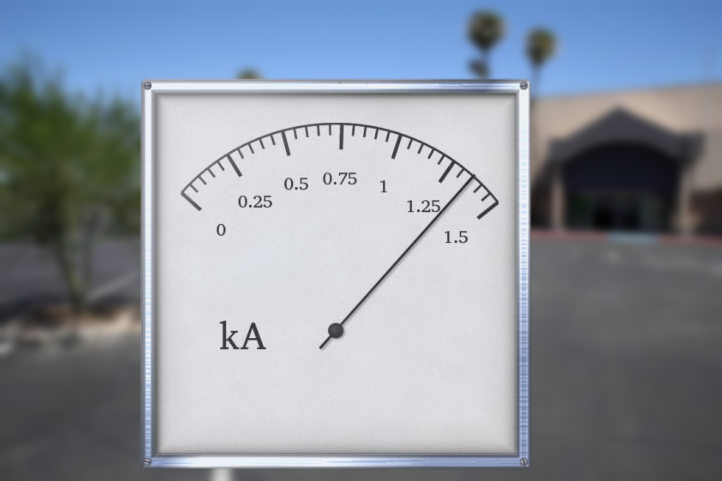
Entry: 1.35kA
